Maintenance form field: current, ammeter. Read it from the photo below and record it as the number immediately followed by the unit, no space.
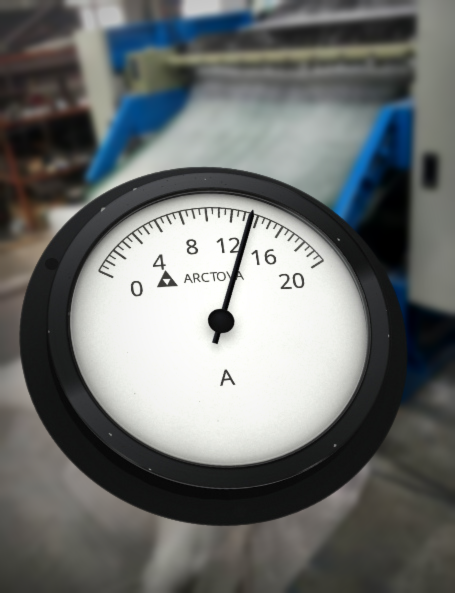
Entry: 13.5A
